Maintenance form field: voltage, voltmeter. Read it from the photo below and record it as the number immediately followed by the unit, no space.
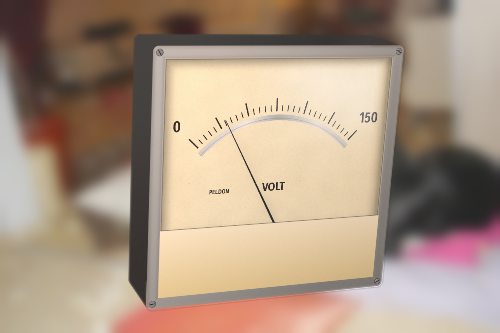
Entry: 30V
